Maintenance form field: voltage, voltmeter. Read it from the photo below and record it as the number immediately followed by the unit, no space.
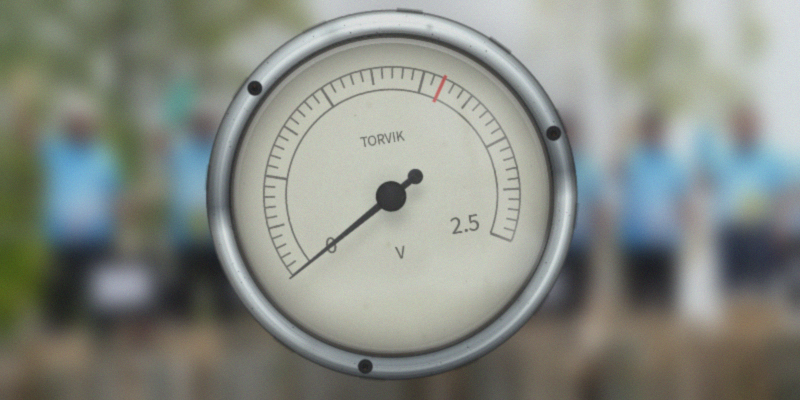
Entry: 0V
